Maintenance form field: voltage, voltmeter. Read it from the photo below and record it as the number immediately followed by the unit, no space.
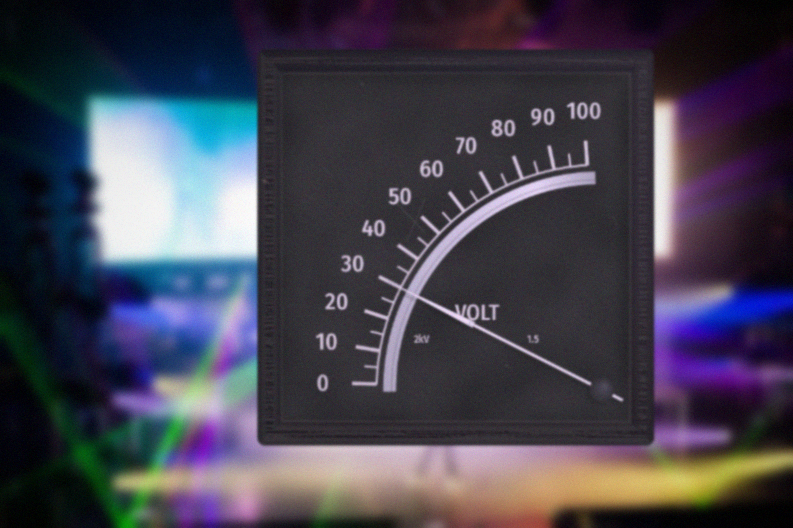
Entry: 30V
